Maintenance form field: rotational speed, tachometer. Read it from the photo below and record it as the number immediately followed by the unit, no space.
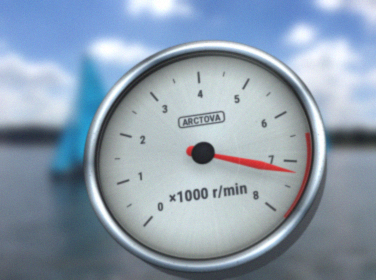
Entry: 7250rpm
